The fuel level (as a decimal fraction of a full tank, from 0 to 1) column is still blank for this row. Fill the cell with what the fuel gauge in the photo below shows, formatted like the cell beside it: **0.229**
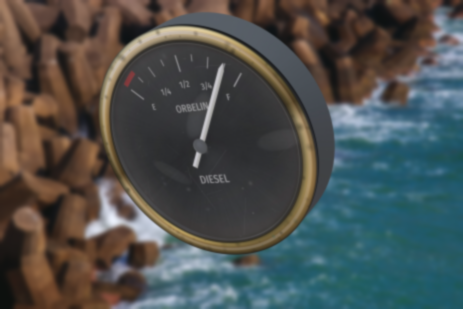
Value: **0.875**
